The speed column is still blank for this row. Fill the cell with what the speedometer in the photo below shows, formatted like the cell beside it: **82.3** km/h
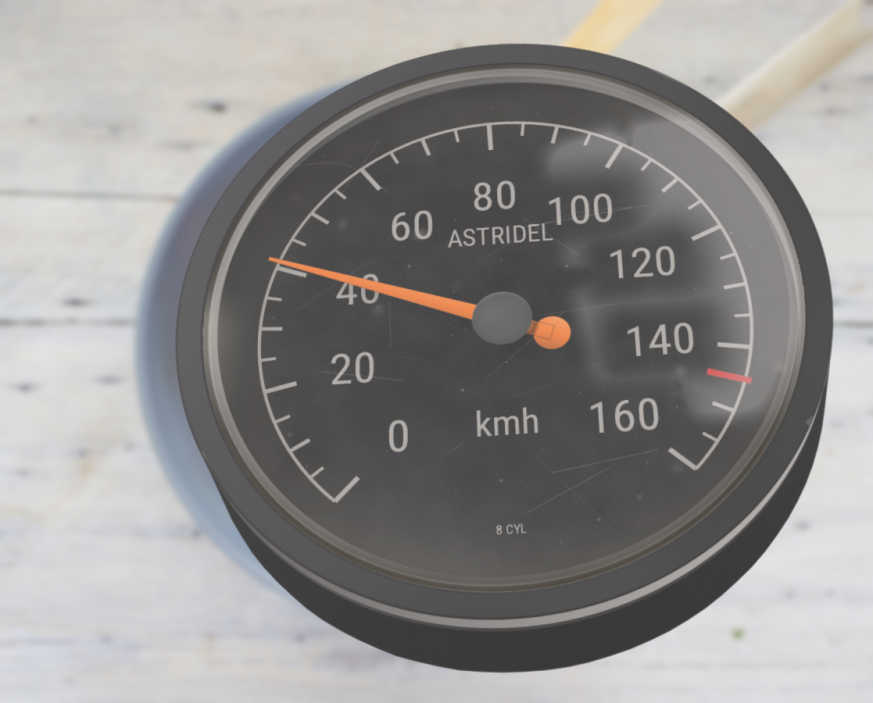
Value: **40** km/h
